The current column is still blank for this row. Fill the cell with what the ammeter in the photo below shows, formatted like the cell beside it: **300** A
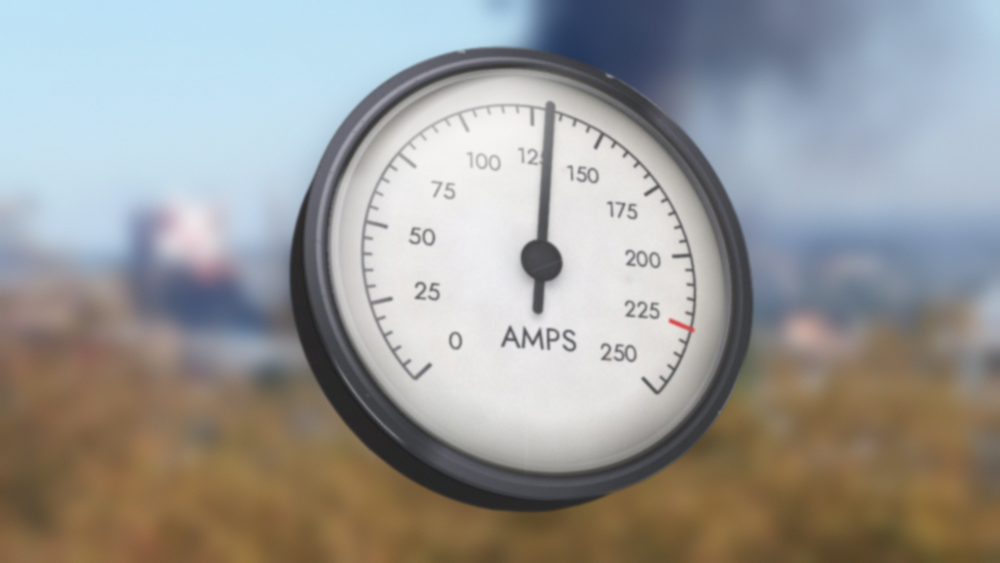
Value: **130** A
